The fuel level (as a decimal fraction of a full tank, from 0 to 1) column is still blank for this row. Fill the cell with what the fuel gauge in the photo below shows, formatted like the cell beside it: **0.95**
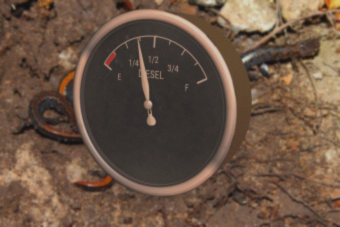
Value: **0.375**
